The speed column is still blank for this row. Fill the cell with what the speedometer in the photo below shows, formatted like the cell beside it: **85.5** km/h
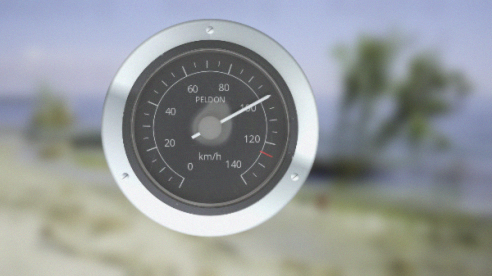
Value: **100** km/h
